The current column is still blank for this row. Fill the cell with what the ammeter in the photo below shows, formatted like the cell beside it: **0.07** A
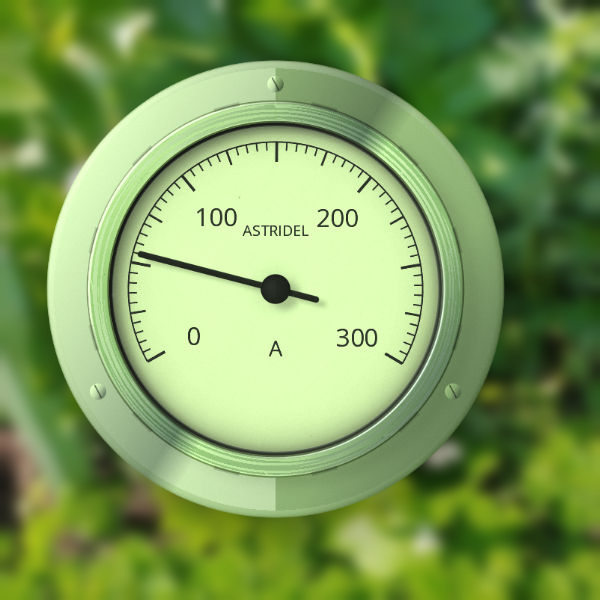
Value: **55** A
